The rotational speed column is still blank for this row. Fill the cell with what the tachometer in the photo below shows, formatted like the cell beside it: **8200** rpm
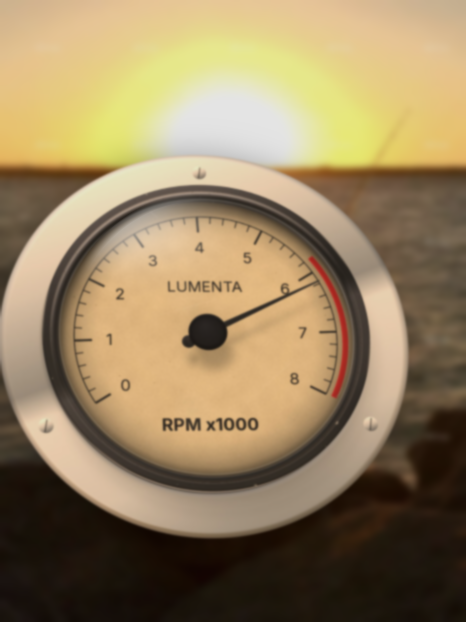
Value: **6200** rpm
